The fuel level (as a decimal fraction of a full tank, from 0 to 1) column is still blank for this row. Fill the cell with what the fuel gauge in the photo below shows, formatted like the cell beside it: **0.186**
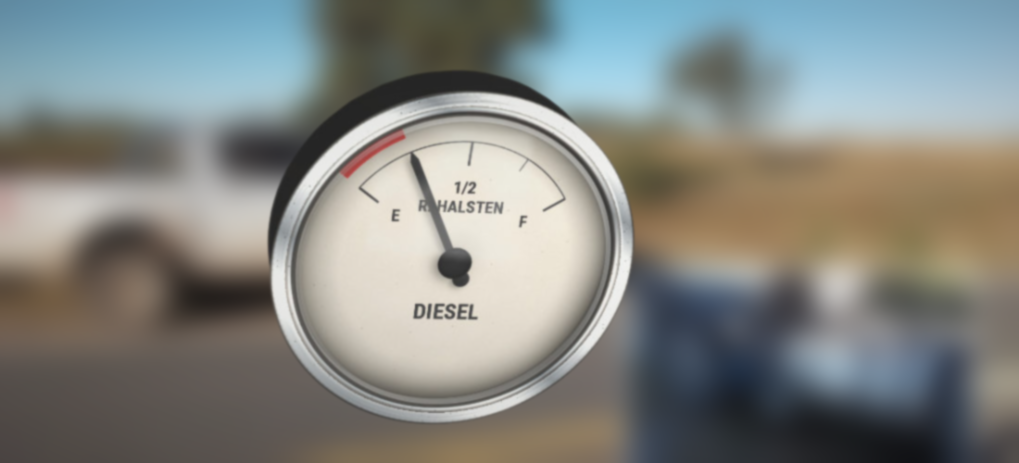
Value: **0.25**
